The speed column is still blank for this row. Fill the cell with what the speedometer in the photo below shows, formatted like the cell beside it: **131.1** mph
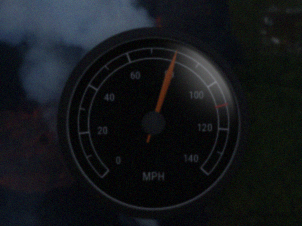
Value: **80** mph
